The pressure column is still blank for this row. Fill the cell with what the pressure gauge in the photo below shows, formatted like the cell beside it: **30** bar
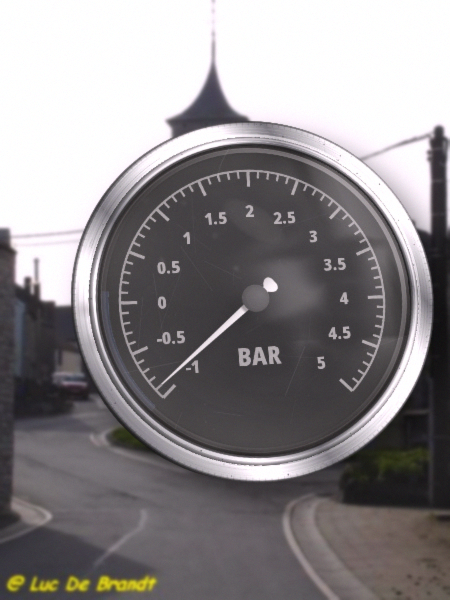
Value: **-0.9** bar
